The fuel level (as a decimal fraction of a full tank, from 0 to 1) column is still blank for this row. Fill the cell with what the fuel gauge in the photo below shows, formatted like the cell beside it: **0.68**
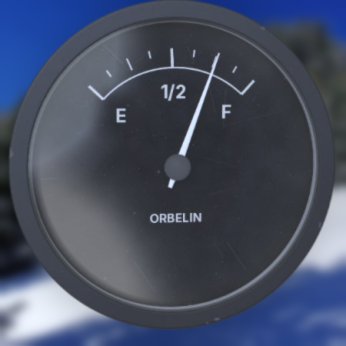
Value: **0.75**
